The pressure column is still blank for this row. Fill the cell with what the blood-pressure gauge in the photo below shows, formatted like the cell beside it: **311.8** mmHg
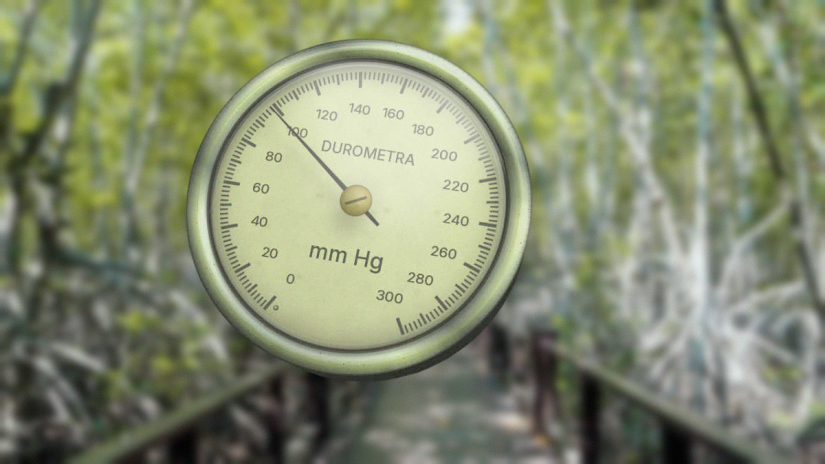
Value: **98** mmHg
